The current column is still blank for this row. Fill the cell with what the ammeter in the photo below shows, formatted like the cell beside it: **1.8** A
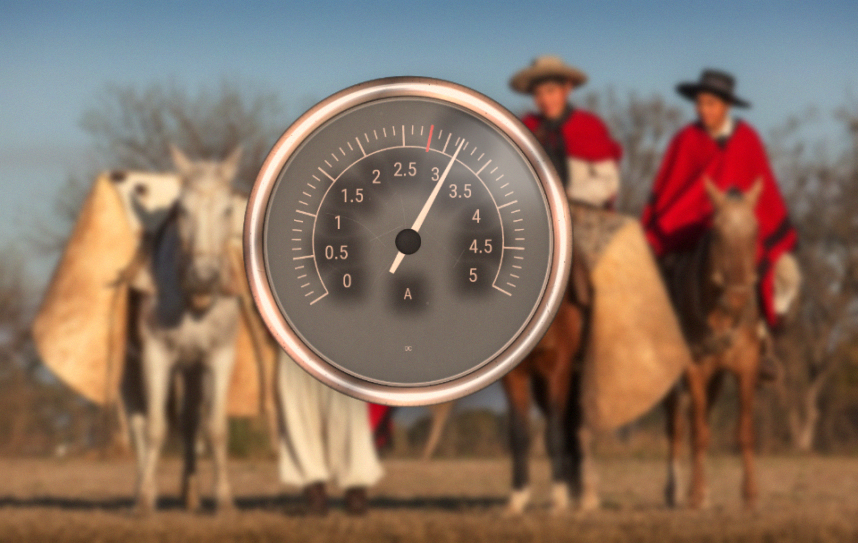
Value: **3.15** A
